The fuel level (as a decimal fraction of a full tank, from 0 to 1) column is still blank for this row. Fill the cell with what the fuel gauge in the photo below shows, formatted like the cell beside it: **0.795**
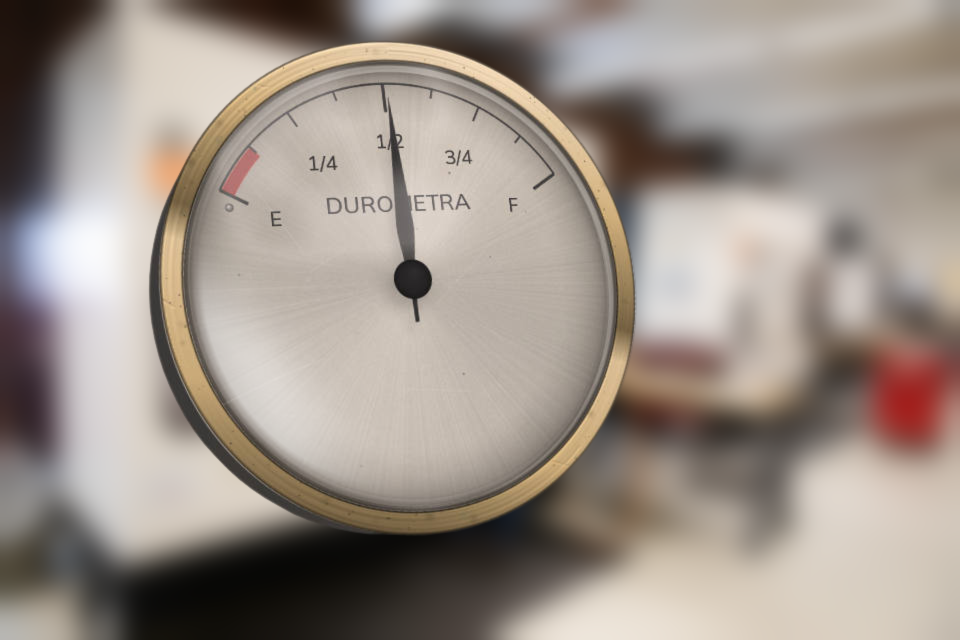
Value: **0.5**
